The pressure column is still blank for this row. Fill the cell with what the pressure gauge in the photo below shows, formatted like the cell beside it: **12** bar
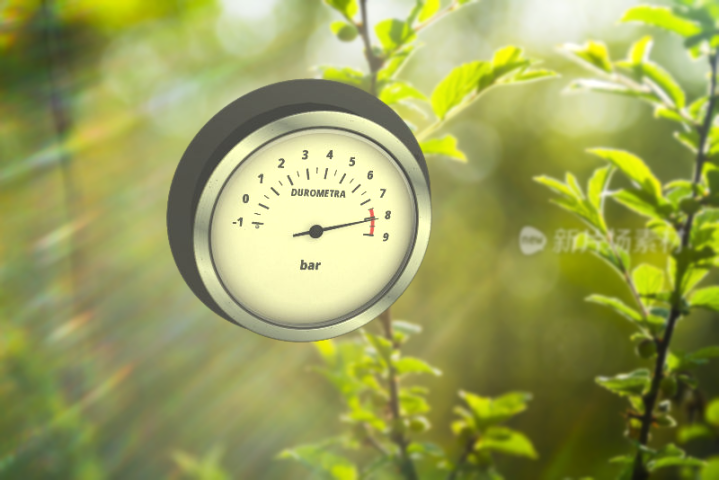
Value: **8** bar
